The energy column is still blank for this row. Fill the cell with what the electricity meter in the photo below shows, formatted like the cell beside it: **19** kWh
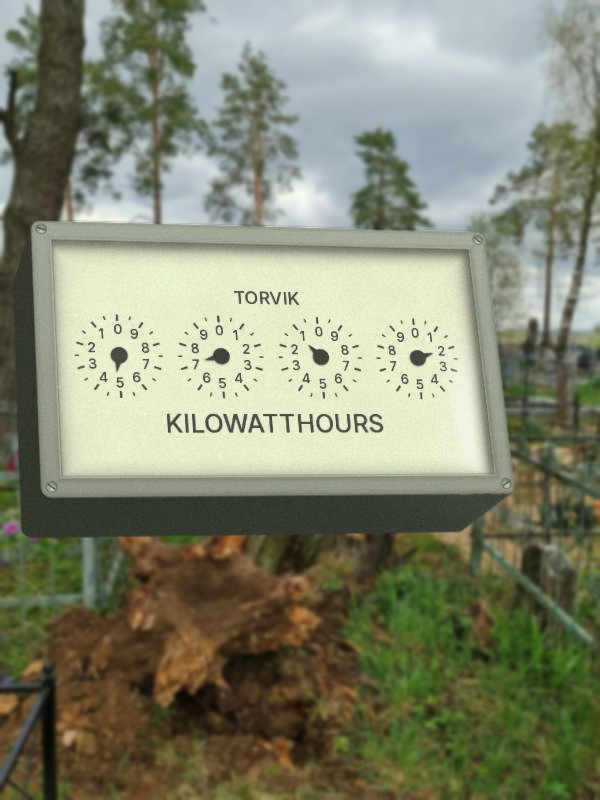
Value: **4712** kWh
